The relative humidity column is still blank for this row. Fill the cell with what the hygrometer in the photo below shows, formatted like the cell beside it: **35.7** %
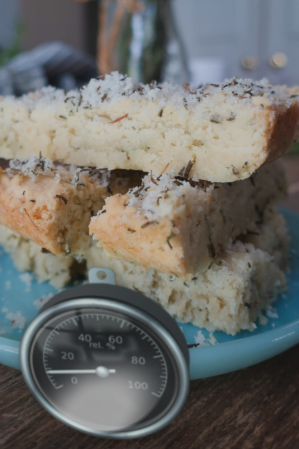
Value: **10** %
